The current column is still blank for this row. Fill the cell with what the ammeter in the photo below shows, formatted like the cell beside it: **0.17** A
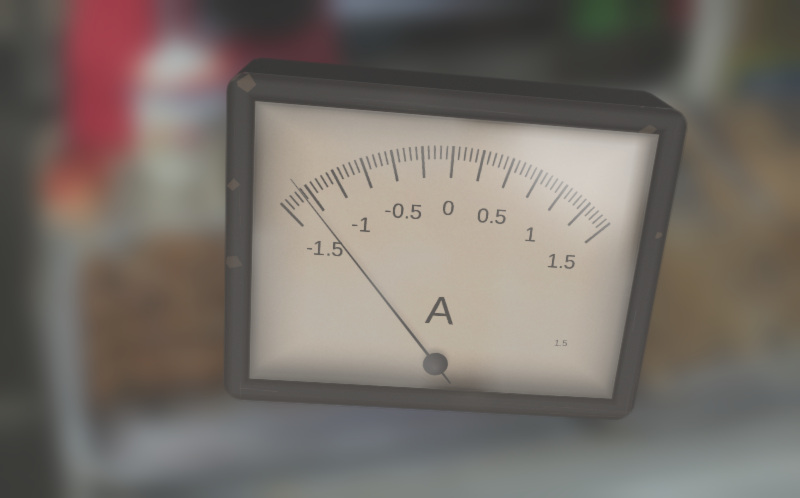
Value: **-1.3** A
